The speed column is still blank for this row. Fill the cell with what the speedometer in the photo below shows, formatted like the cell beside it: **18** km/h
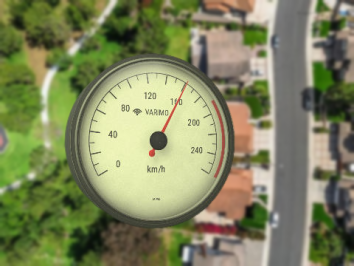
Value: **160** km/h
